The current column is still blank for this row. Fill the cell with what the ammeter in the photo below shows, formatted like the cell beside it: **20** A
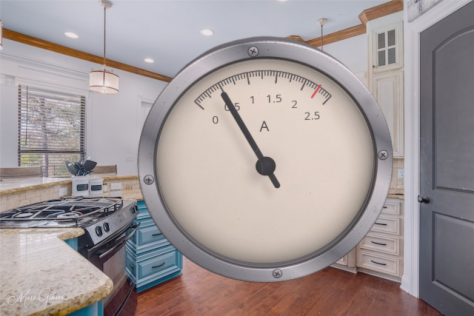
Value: **0.5** A
